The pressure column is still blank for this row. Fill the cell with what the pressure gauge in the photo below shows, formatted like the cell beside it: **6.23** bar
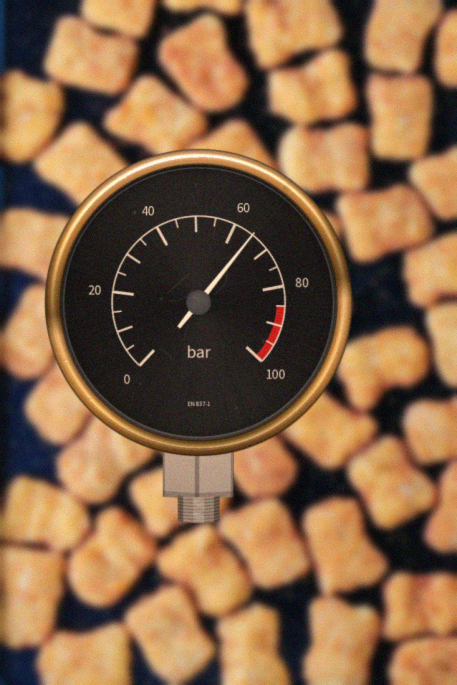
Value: **65** bar
